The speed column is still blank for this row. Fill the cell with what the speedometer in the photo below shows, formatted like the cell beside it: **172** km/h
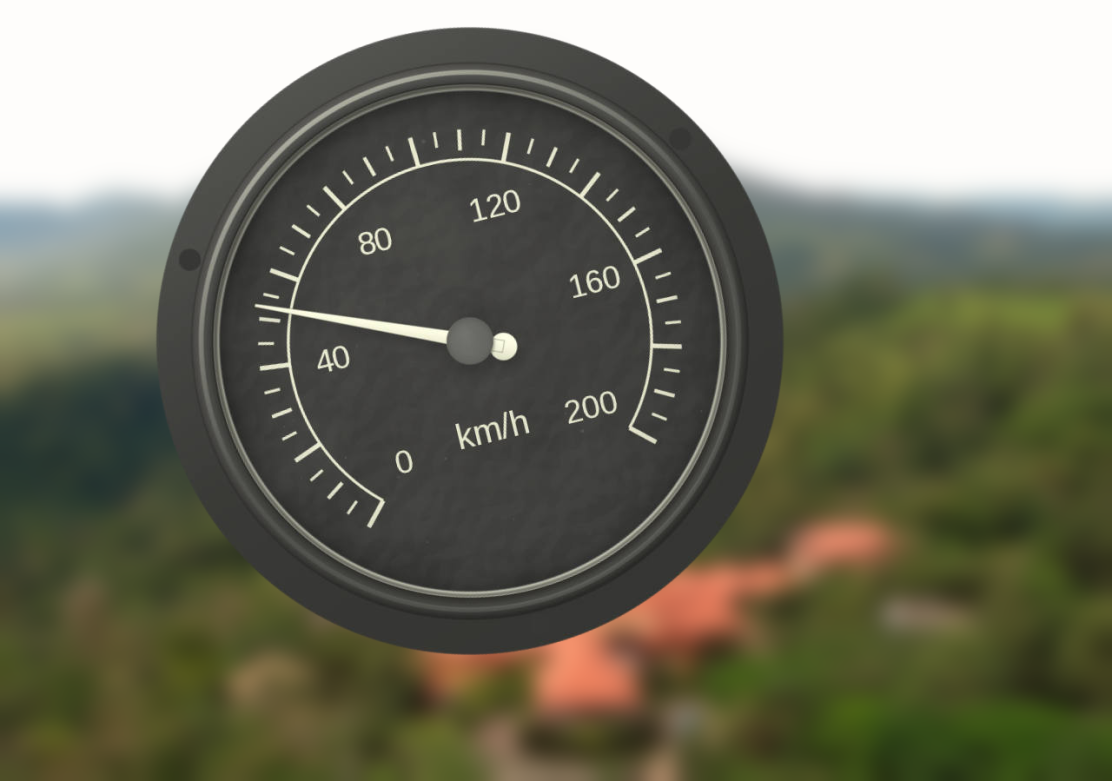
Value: **52.5** km/h
